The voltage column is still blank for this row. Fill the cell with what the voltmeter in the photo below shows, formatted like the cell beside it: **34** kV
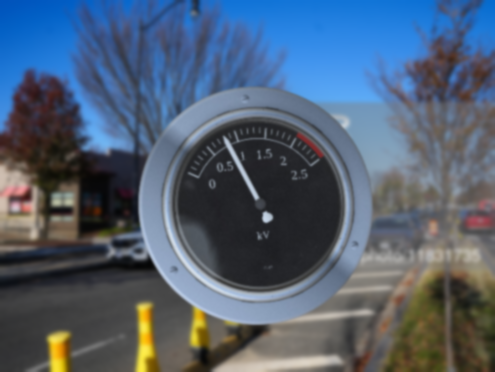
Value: **0.8** kV
